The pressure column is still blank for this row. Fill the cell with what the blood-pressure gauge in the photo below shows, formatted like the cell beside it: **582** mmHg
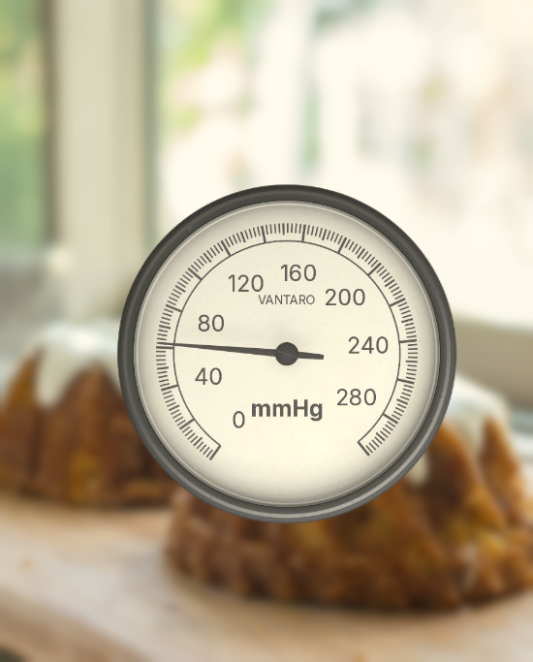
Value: **62** mmHg
